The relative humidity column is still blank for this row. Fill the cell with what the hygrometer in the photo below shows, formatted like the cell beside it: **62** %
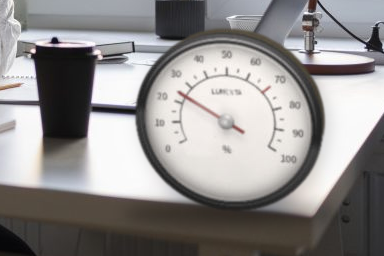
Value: **25** %
